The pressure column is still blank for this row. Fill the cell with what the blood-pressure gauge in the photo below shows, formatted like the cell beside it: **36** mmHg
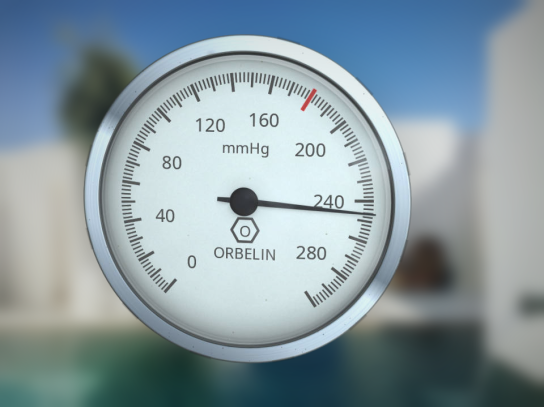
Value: **246** mmHg
